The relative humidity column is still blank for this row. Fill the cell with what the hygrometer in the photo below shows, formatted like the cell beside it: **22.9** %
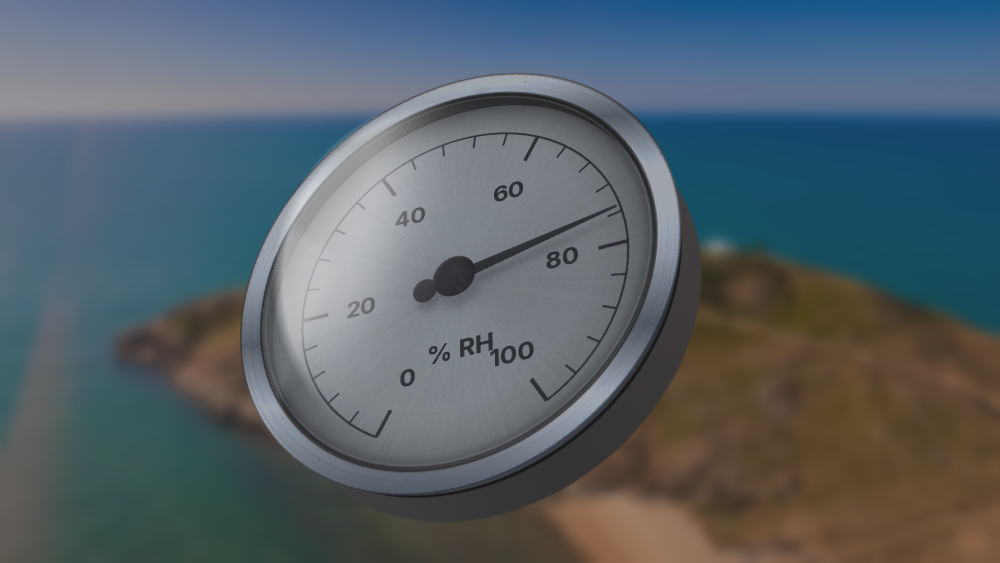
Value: **76** %
